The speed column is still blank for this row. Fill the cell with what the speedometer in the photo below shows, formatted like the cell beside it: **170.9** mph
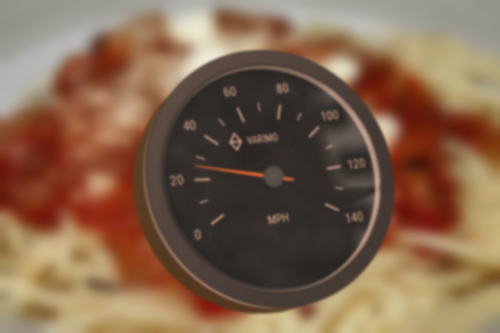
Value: **25** mph
